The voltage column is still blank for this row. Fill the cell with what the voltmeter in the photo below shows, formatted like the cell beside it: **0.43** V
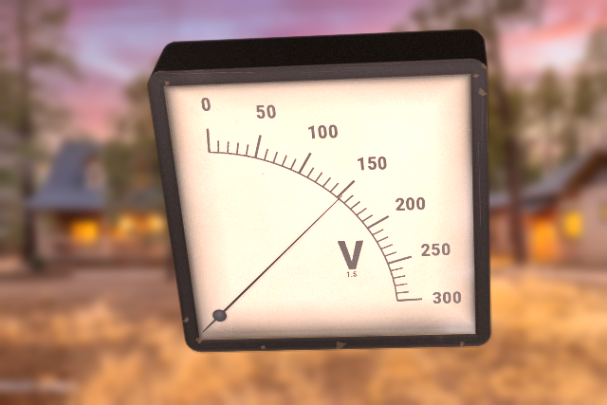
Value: **150** V
